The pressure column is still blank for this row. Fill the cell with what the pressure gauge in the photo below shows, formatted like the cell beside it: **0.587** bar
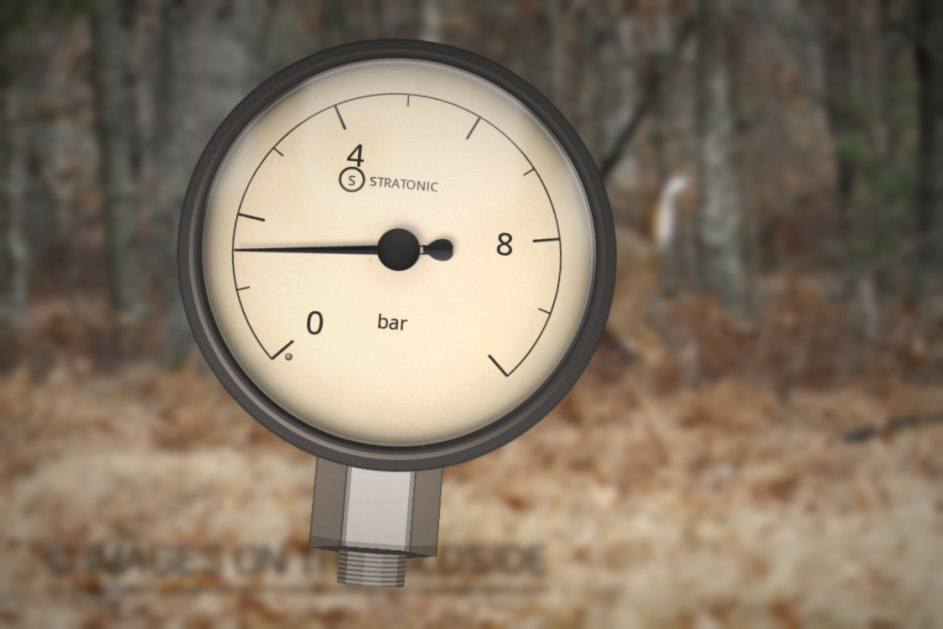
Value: **1.5** bar
